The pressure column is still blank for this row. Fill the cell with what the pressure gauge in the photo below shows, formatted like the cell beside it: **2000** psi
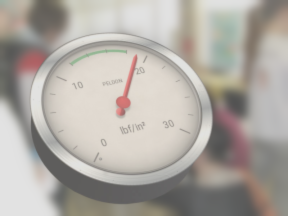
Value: **19** psi
